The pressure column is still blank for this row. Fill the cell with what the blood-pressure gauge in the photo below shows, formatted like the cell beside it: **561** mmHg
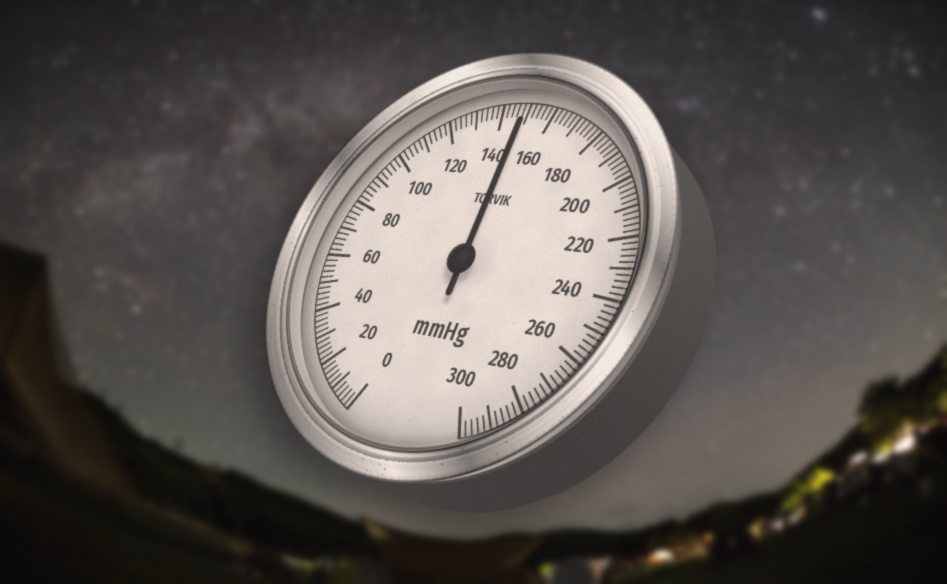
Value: **150** mmHg
